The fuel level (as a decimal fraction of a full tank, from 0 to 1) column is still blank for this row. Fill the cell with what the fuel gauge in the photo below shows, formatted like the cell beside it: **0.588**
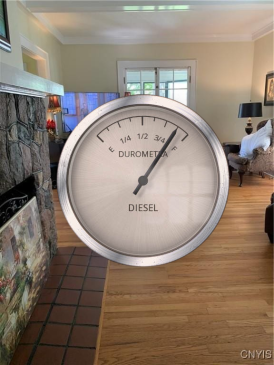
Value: **0.875**
